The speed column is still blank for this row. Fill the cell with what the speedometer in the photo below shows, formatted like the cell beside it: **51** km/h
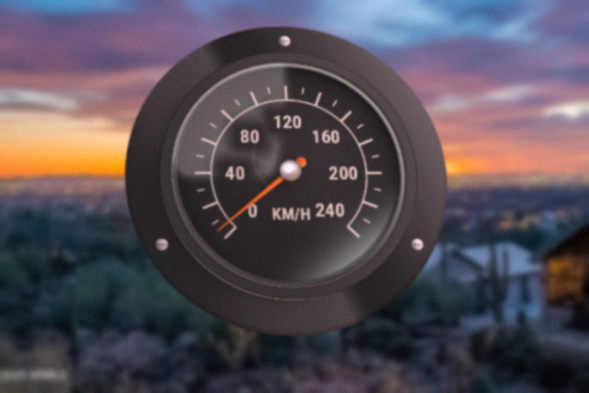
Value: **5** km/h
